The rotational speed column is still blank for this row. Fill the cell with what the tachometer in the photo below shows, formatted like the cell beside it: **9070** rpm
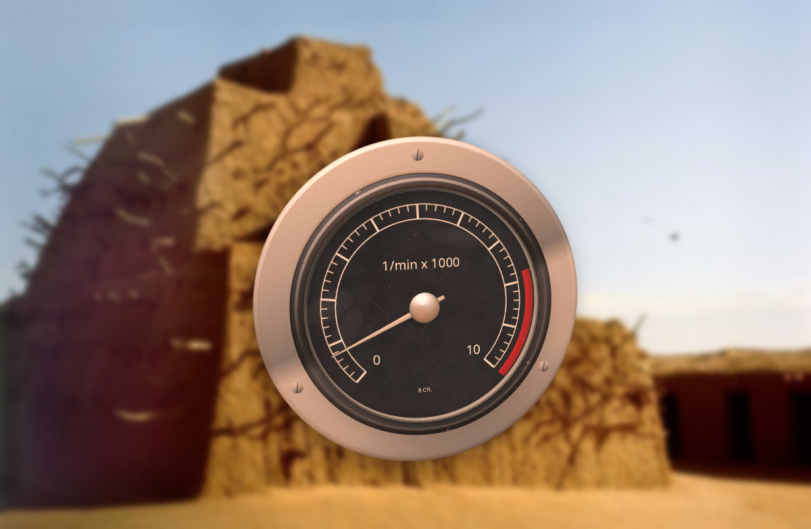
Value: **800** rpm
